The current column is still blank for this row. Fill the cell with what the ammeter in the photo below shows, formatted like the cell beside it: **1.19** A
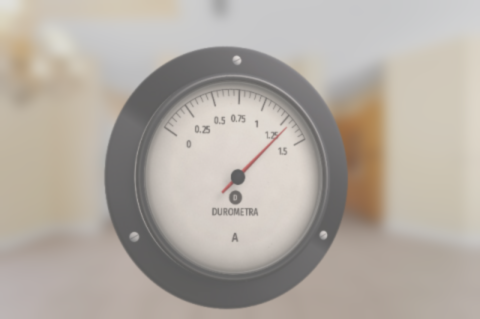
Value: **1.3** A
